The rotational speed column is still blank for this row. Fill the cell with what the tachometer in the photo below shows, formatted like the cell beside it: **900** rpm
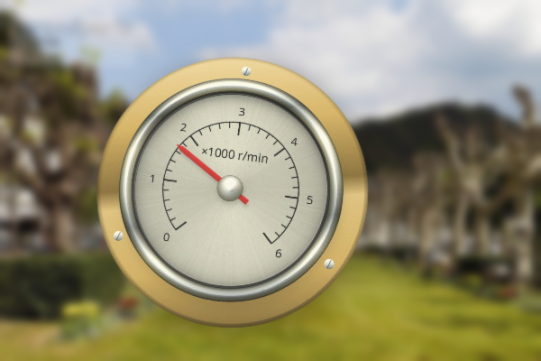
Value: **1700** rpm
